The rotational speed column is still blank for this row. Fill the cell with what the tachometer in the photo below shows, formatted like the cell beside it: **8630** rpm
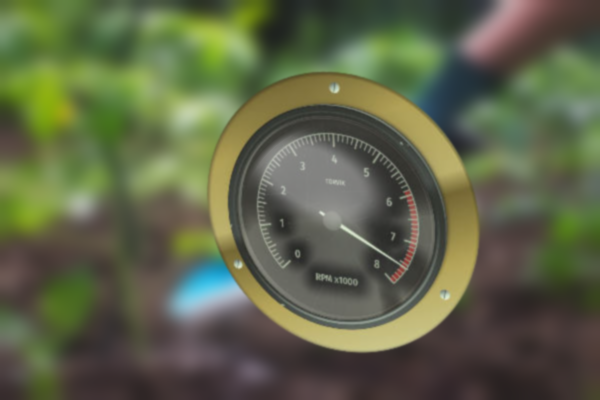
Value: **7500** rpm
